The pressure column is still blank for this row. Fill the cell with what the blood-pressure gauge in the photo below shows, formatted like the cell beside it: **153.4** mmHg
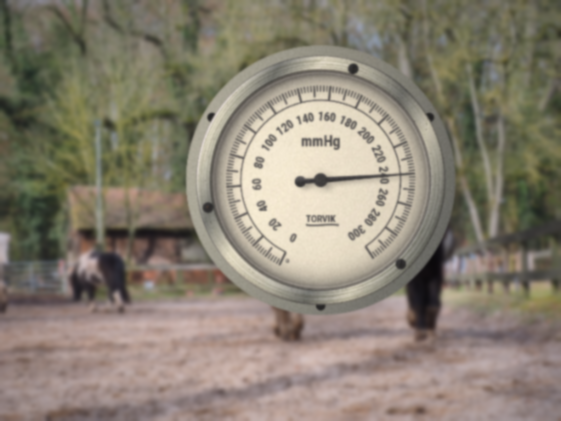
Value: **240** mmHg
